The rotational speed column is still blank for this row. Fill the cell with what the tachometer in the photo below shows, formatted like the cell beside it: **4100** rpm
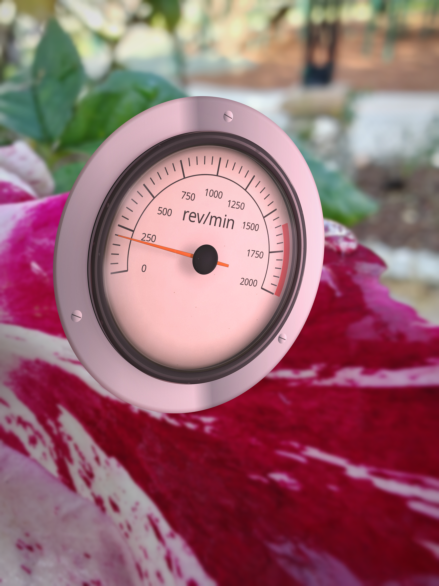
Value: **200** rpm
